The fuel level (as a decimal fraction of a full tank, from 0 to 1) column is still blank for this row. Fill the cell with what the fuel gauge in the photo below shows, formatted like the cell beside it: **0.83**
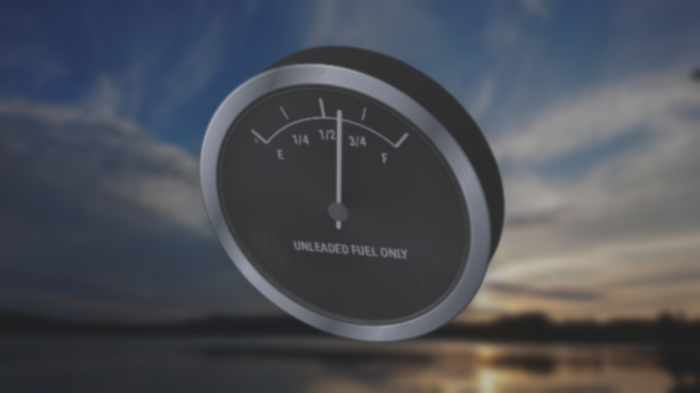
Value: **0.625**
